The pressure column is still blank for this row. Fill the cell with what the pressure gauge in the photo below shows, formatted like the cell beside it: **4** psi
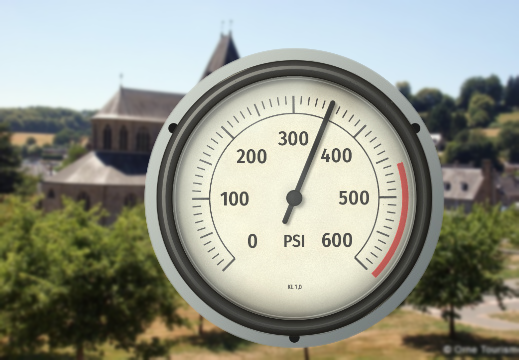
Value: **350** psi
